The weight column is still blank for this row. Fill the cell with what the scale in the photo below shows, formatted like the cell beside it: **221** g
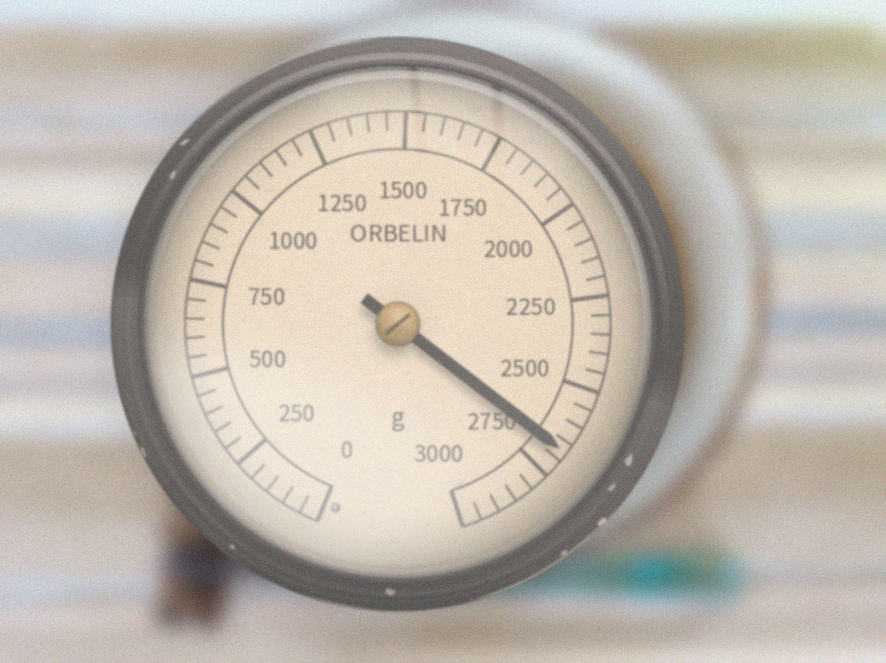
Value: **2675** g
